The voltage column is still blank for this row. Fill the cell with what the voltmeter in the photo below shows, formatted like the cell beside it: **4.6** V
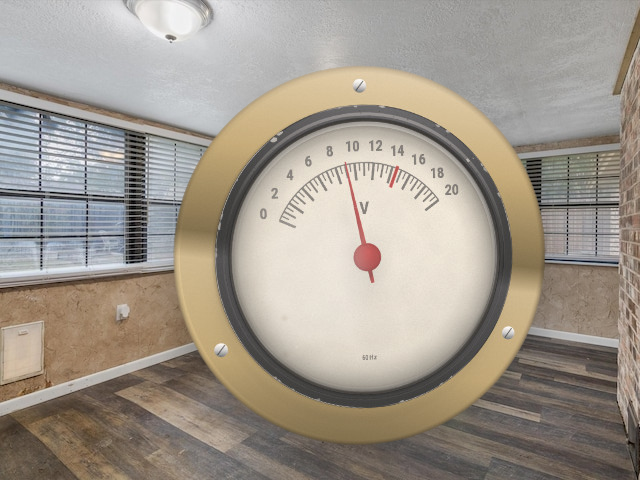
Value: **9** V
